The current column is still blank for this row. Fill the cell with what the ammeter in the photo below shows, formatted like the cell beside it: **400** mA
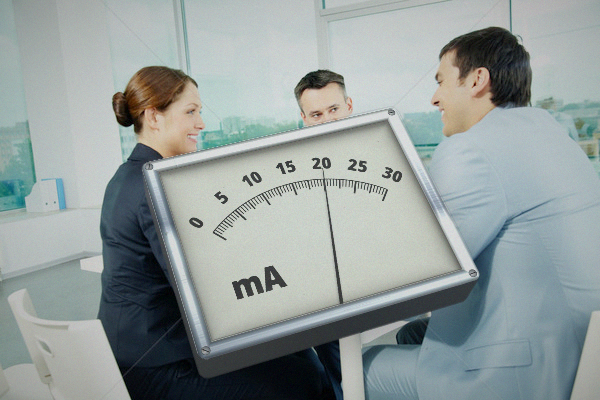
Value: **20** mA
